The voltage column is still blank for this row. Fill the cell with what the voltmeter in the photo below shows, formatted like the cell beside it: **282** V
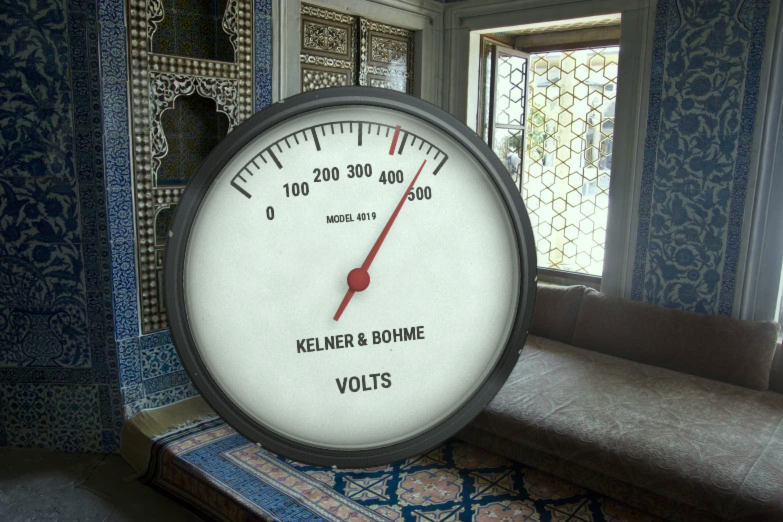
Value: **460** V
